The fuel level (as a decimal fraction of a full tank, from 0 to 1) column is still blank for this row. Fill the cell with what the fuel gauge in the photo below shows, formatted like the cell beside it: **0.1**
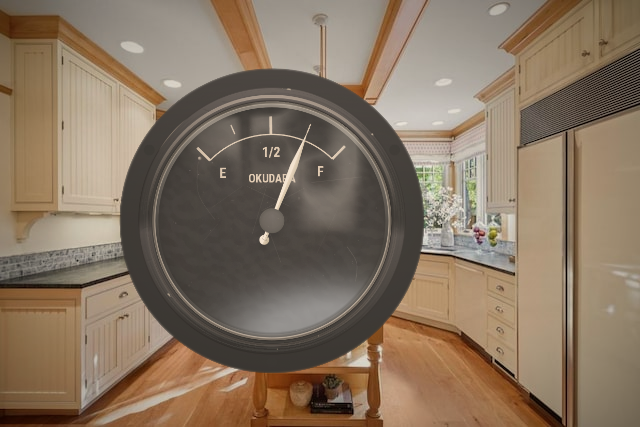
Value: **0.75**
